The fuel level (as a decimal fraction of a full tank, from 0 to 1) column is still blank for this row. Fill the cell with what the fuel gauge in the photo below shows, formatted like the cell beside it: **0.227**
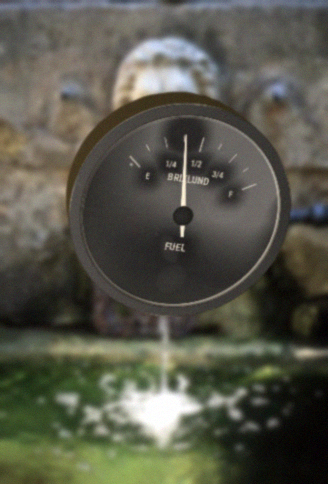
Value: **0.375**
